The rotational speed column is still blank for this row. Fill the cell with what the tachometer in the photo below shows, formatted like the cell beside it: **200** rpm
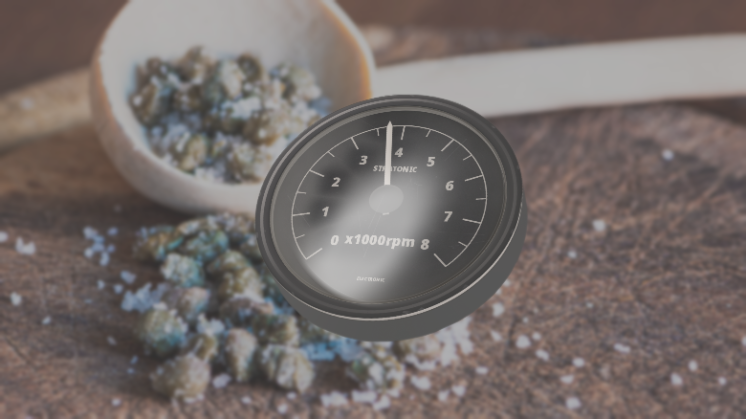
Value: **3750** rpm
